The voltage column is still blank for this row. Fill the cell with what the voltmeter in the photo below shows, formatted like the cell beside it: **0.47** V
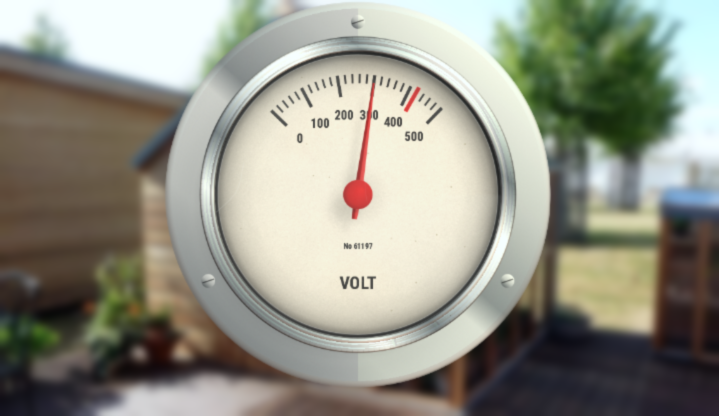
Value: **300** V
